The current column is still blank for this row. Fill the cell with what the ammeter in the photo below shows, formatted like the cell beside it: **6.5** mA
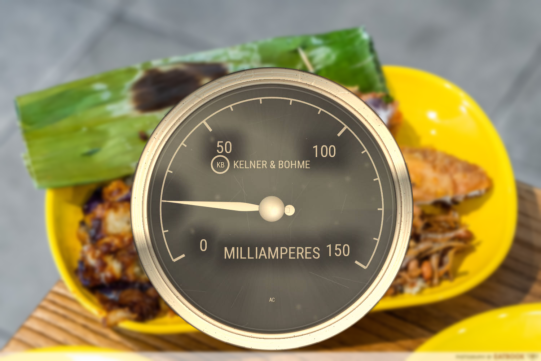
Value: **20** mA
